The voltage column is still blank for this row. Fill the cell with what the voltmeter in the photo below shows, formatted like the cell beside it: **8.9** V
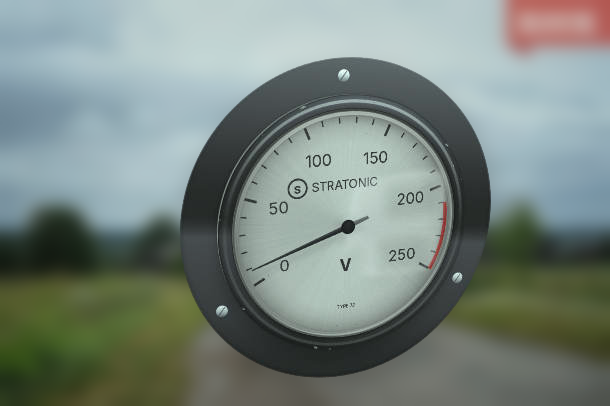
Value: **10** V
